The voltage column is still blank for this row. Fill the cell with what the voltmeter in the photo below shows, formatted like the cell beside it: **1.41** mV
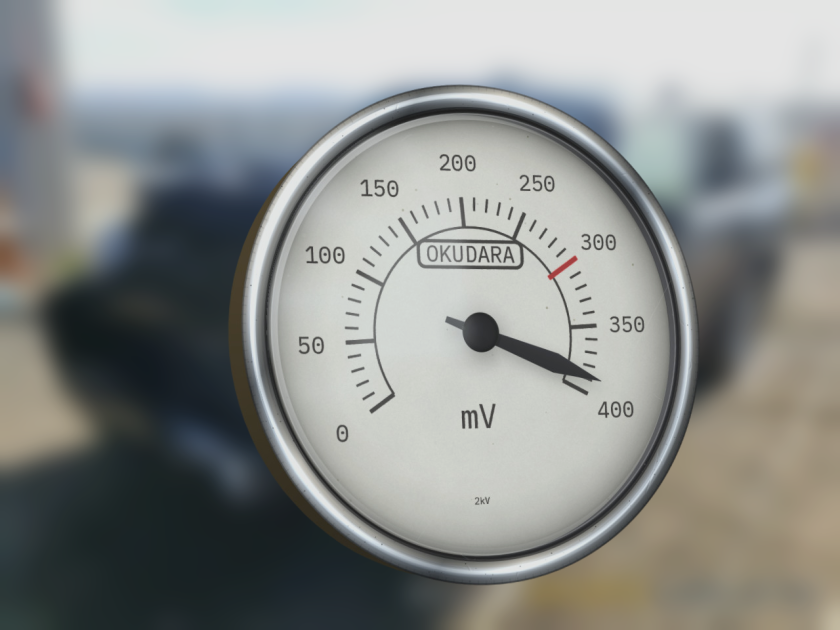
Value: **390** mV
